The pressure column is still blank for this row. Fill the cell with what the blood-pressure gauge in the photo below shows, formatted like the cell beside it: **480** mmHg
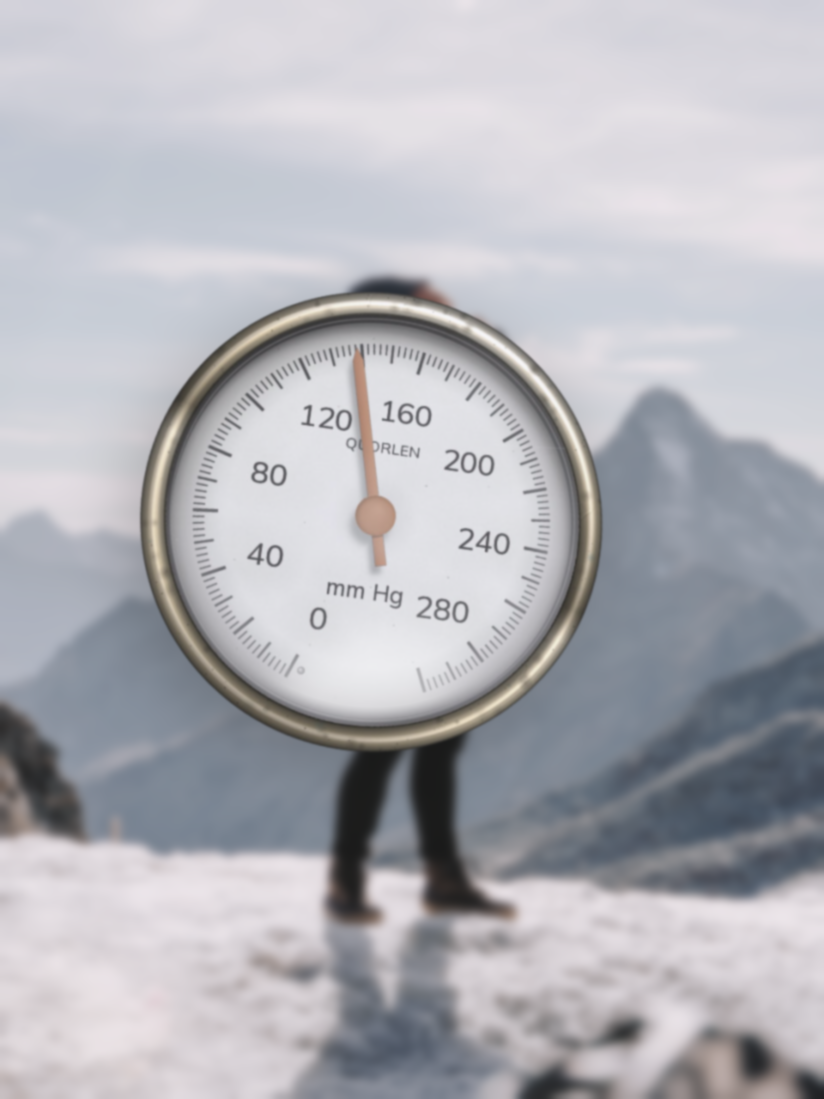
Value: **138** mmHg
